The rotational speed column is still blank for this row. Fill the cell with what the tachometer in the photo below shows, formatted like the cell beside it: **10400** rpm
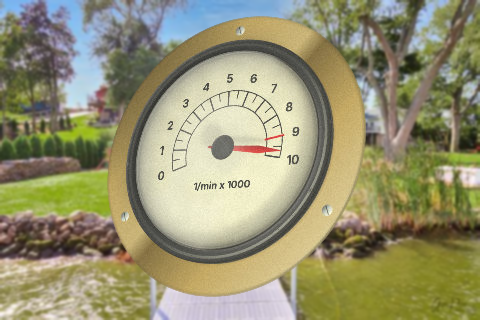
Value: **9750** rpm
